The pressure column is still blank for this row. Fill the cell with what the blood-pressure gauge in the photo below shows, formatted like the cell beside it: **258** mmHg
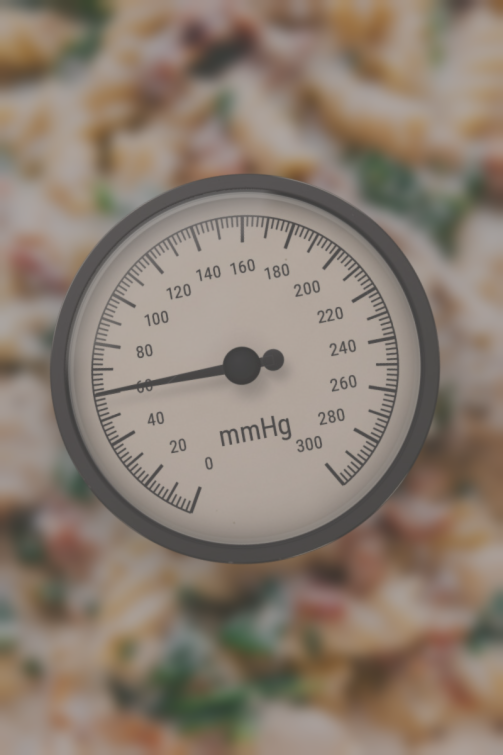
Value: **60** mmHg
